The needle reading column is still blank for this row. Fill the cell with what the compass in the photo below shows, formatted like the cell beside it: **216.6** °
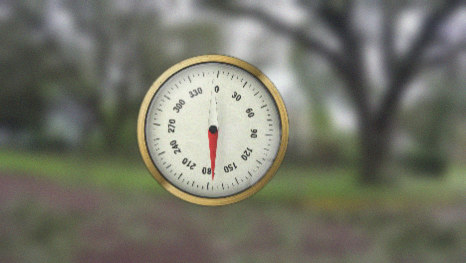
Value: **175** °
